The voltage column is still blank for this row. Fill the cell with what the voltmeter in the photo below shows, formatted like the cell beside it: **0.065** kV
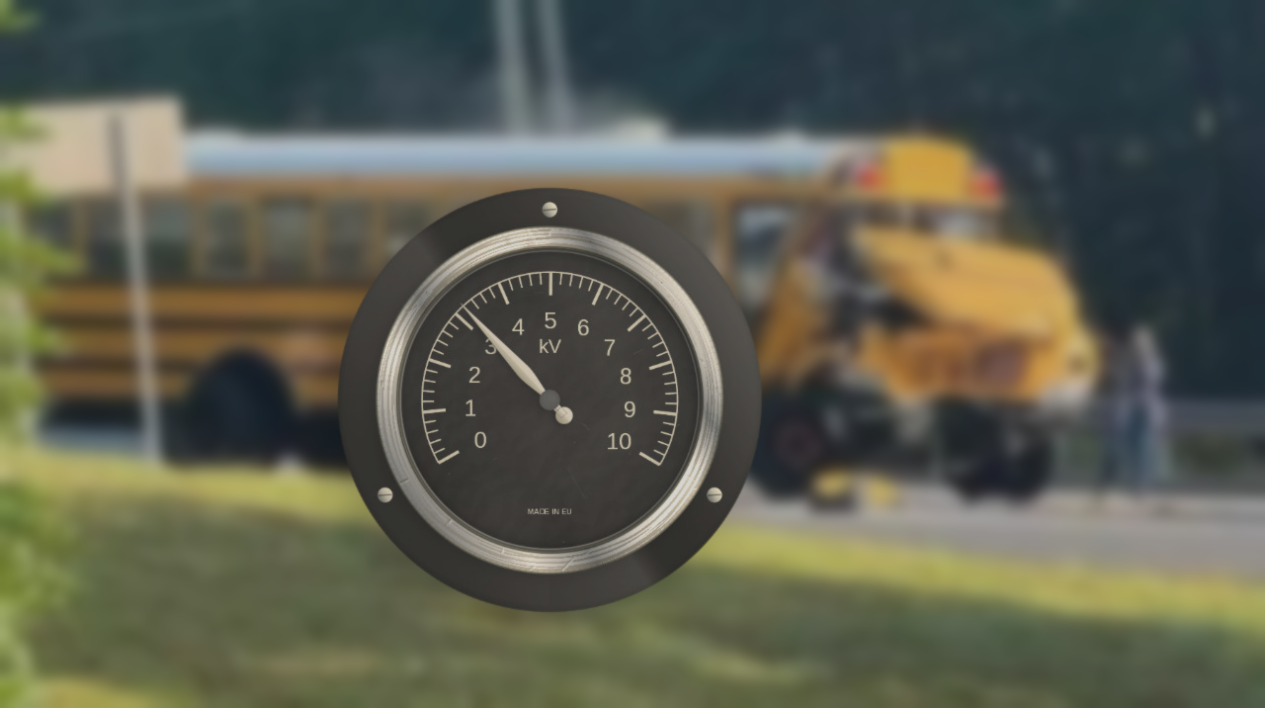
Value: **3.2** kV
